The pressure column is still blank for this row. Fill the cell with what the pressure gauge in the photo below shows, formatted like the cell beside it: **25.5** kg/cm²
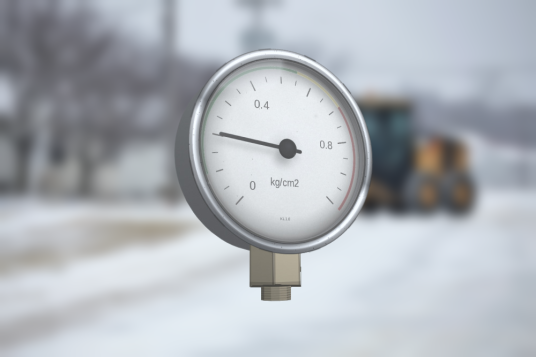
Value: **0.2** kg/cm²
